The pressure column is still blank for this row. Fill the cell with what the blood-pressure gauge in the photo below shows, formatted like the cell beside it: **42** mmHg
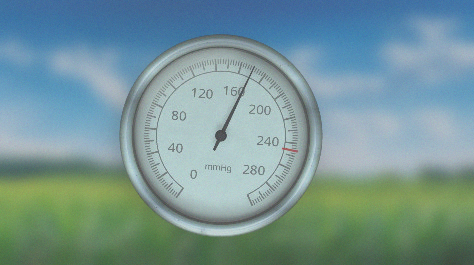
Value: **170** mmHg
